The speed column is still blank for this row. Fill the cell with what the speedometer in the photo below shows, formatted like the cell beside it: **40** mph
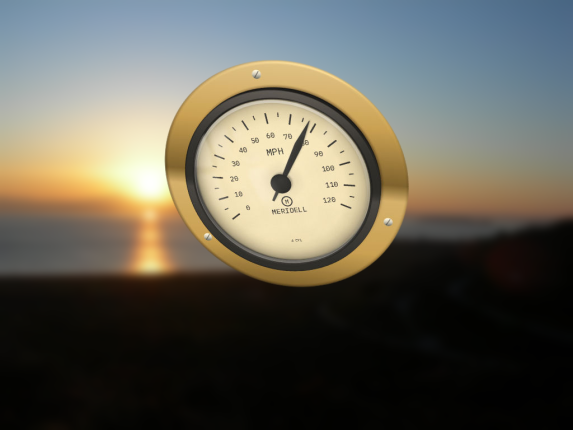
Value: **77.5** mph
